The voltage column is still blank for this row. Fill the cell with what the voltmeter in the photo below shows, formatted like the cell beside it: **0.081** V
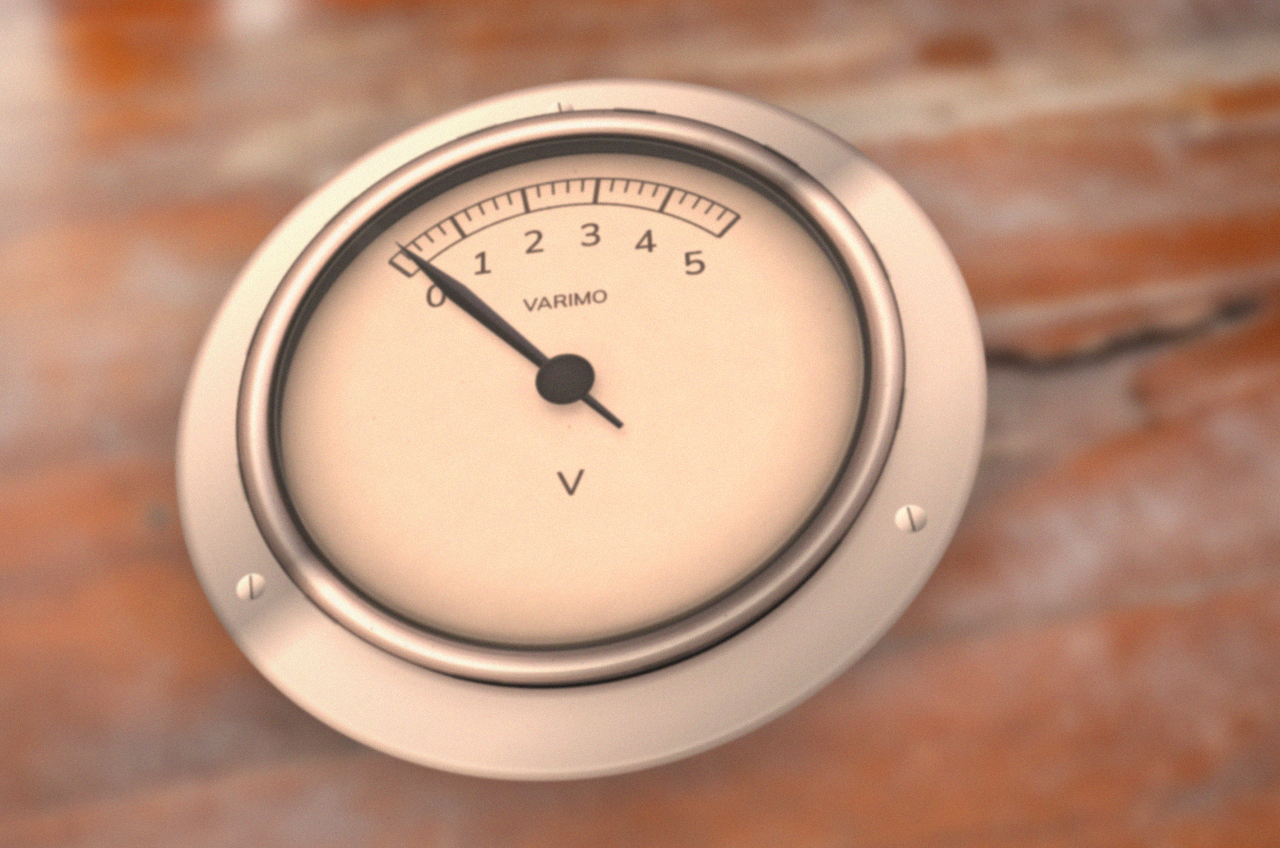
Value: **0.2** V
